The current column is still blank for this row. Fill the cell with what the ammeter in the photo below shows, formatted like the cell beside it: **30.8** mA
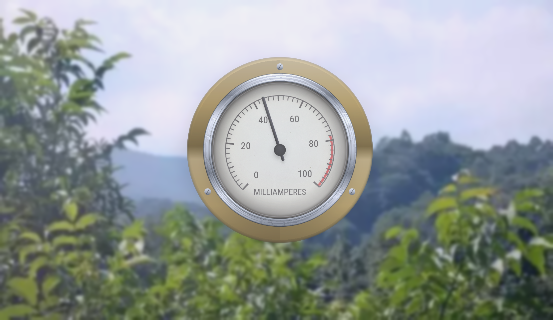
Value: **44** mA
